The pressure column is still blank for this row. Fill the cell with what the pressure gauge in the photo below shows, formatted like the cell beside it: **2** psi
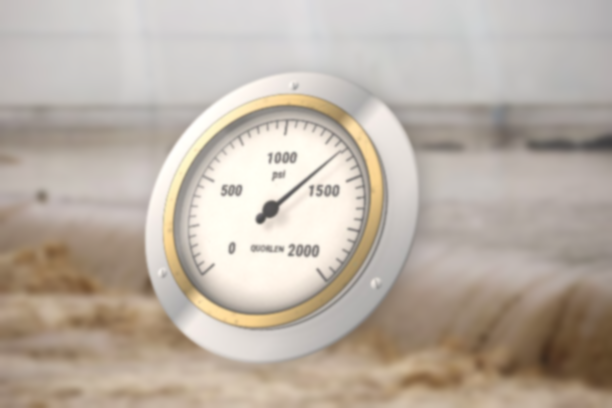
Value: **1350** psi
